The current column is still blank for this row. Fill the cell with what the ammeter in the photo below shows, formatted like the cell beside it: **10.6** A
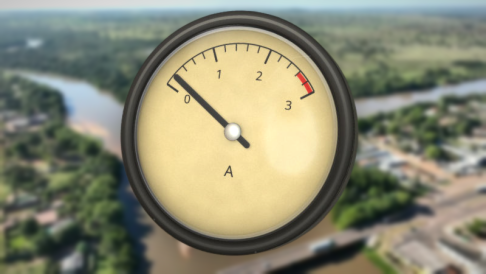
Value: **0.2** A
